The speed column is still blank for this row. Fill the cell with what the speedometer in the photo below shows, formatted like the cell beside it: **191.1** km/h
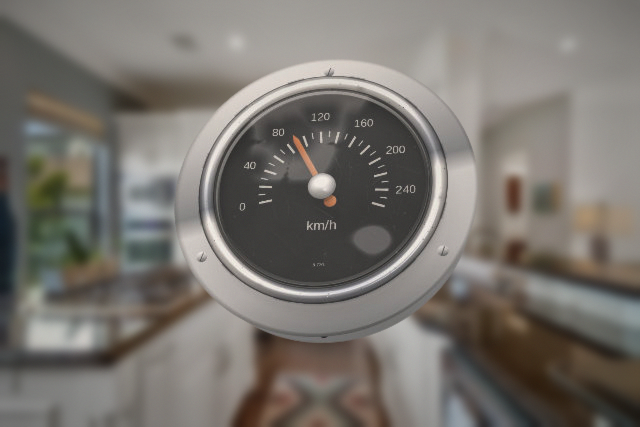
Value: **90** km/h
